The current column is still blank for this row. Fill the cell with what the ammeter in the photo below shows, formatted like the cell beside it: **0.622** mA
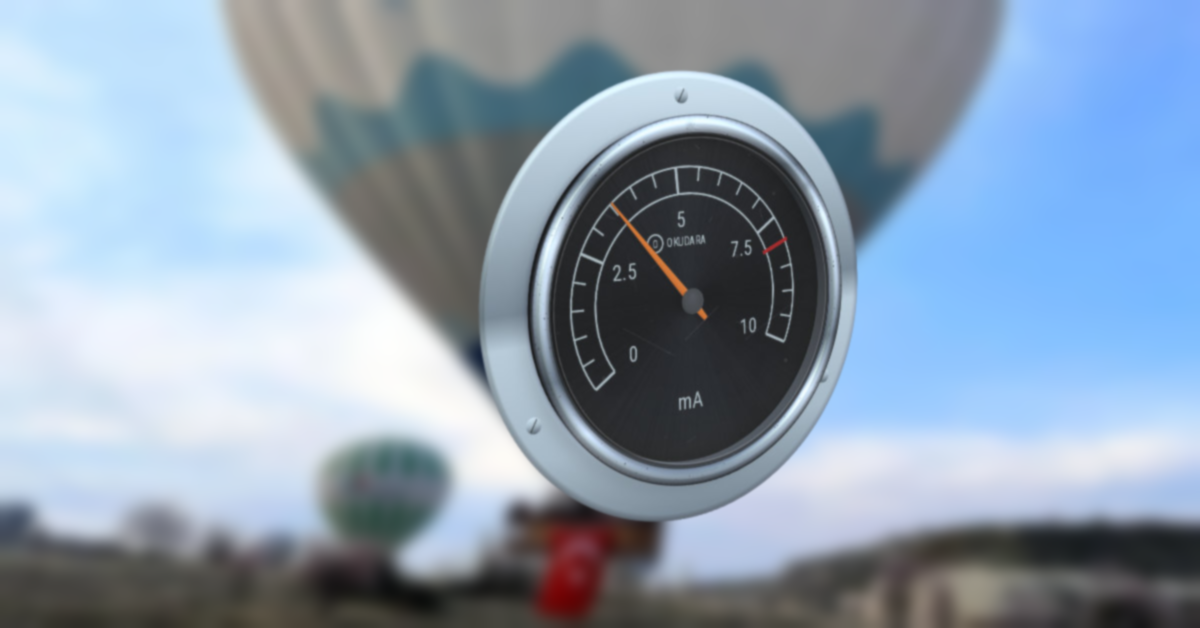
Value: **3.5** mA
